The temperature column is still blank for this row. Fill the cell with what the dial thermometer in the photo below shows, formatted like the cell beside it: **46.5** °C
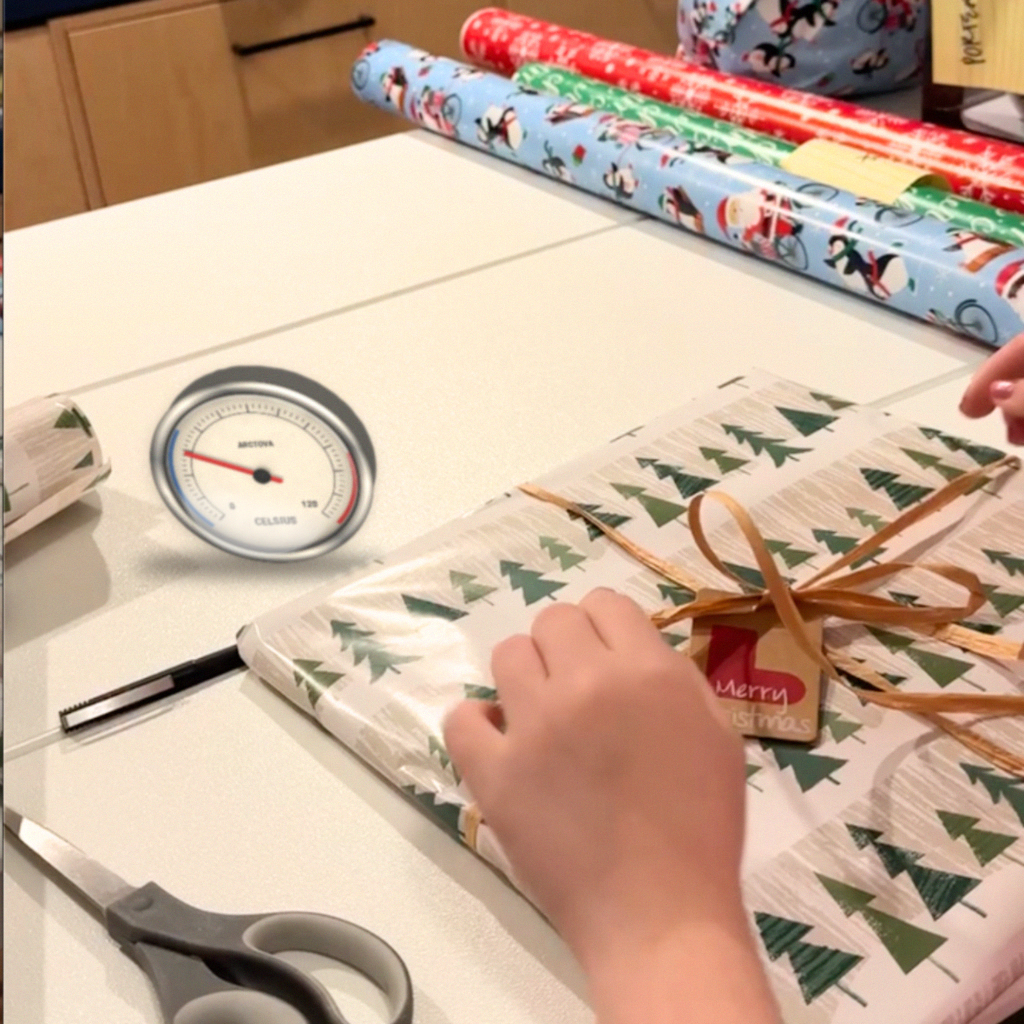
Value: **30** °C
